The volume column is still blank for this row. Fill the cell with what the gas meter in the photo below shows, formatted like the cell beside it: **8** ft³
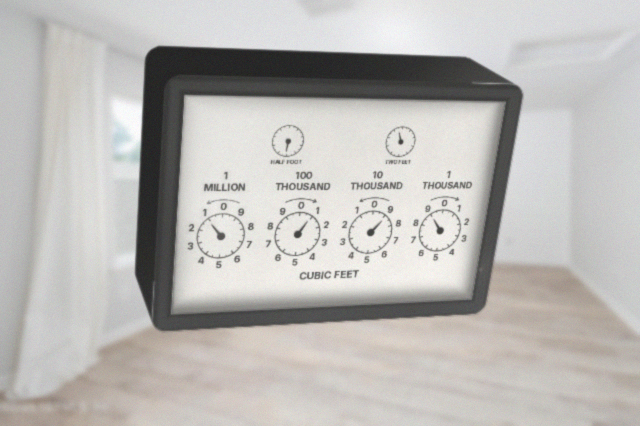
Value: **108900** ft³
